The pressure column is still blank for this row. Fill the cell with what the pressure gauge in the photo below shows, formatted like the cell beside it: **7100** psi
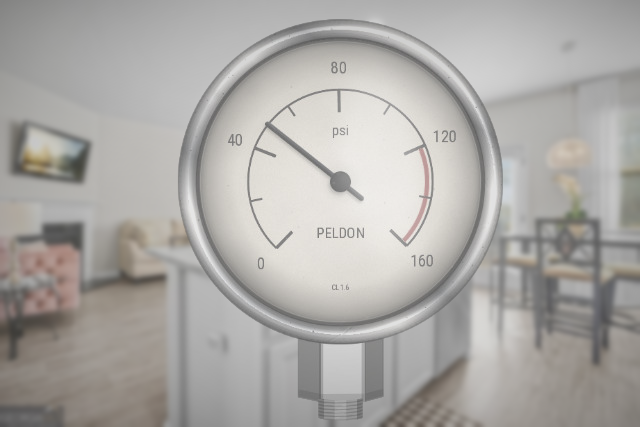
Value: **50** psi
